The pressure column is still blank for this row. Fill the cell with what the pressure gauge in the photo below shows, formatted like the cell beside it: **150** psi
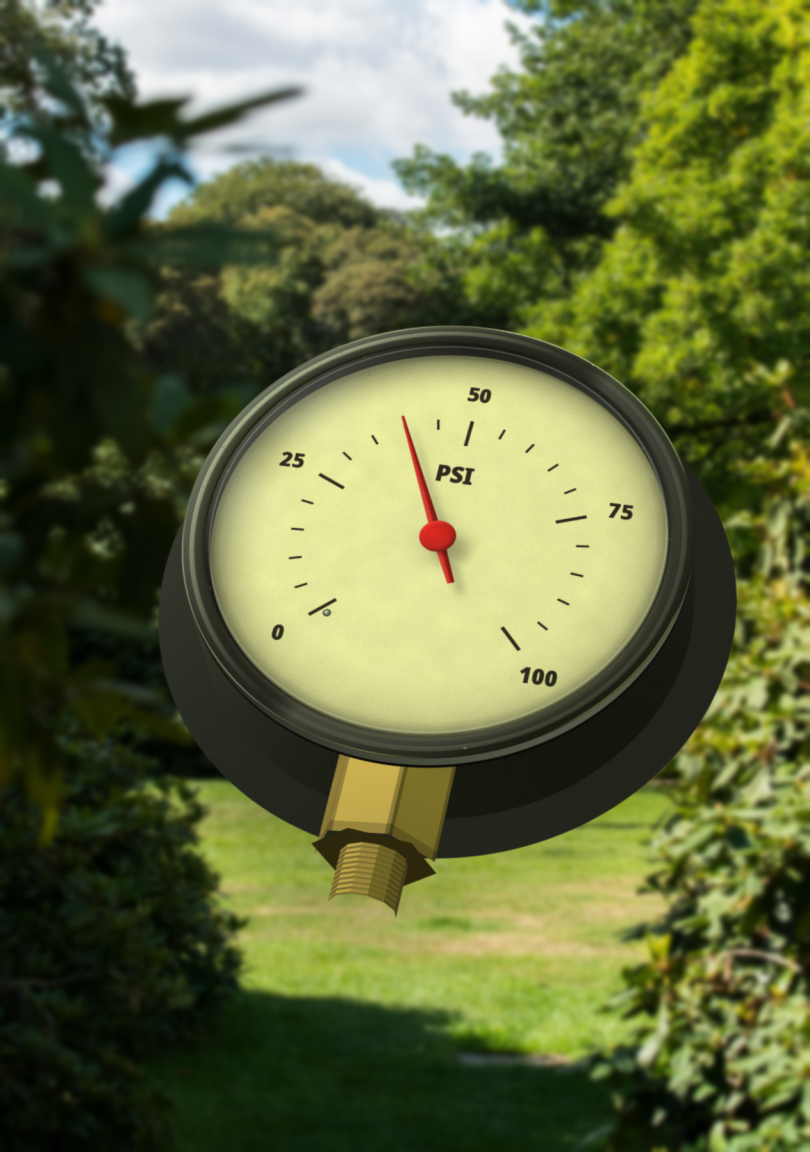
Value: **40** psi
